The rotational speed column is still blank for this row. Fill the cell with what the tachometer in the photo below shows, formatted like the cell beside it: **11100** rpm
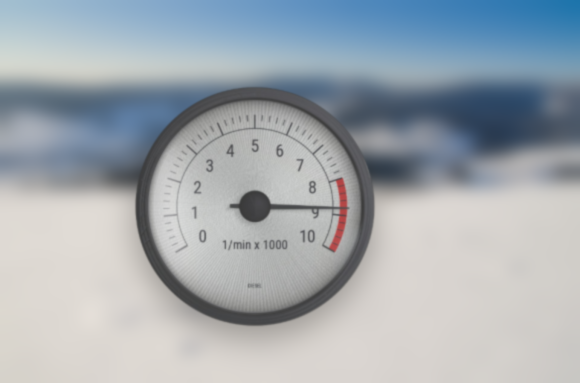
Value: **8800** rpm
